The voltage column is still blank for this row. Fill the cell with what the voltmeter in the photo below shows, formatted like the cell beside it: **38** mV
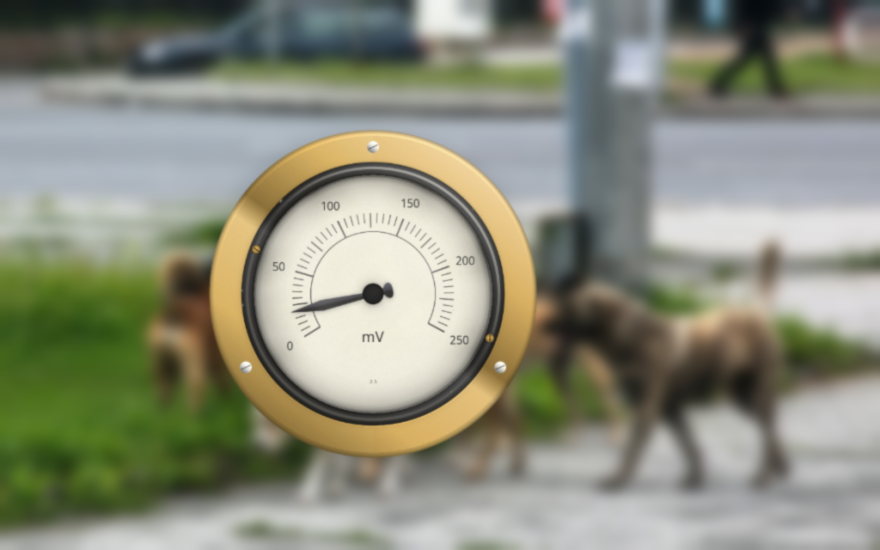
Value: **20** mV
